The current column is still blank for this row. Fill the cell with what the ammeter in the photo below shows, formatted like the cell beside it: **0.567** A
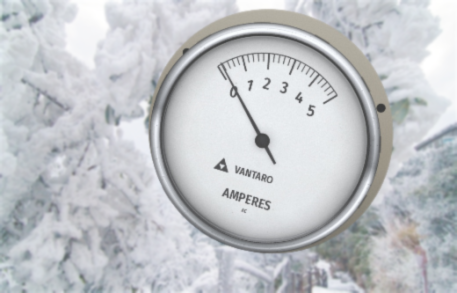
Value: **0.2** A
